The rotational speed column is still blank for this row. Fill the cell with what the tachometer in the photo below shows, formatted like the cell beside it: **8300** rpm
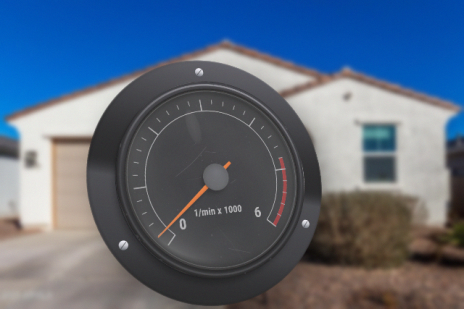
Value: **200** rpm
